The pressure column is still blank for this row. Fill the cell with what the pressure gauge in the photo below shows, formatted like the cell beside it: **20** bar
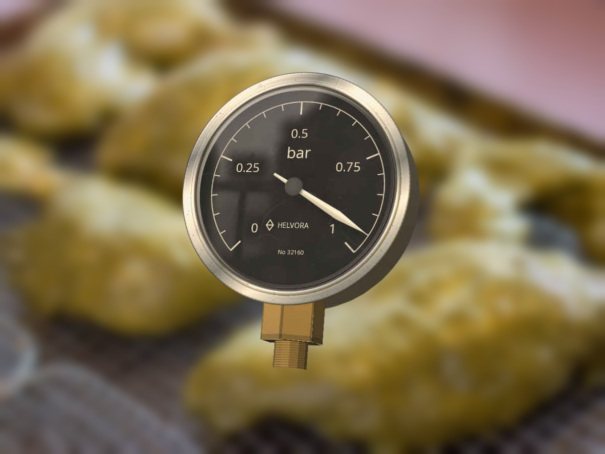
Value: **0.95** bar
